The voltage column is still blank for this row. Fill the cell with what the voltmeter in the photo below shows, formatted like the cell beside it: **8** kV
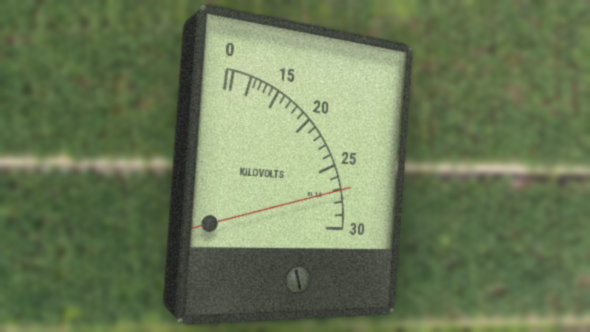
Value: **27** kV
